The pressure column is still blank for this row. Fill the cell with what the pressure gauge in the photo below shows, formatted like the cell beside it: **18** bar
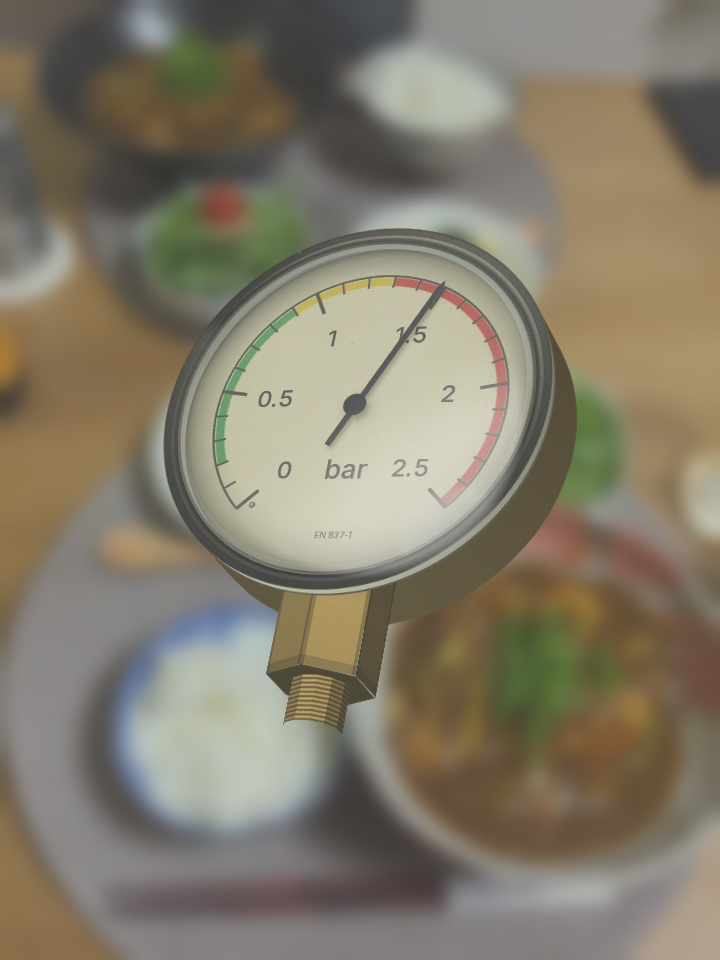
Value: **1.5** bar
